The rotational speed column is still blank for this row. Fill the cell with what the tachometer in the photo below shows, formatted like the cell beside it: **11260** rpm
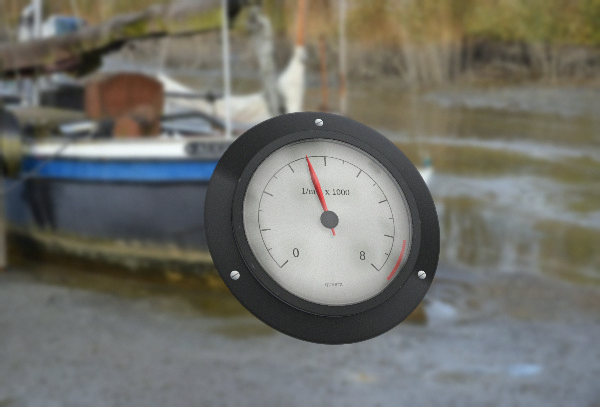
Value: **3500** rpm
